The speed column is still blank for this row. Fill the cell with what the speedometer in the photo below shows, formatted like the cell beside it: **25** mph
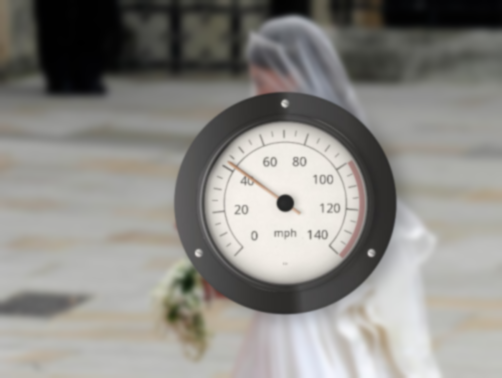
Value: **42.5** mph
